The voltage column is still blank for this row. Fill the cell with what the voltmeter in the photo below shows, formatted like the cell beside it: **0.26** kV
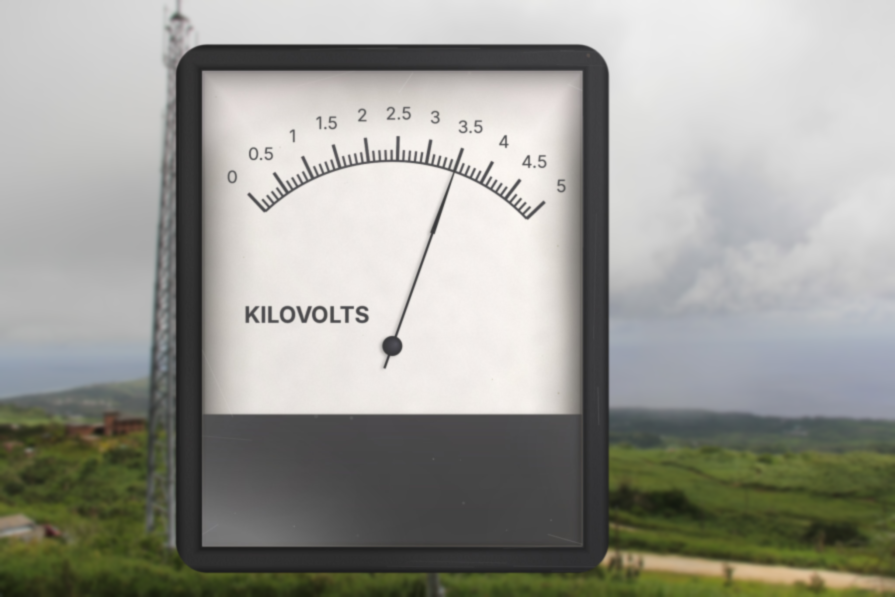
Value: **3.5** kV
